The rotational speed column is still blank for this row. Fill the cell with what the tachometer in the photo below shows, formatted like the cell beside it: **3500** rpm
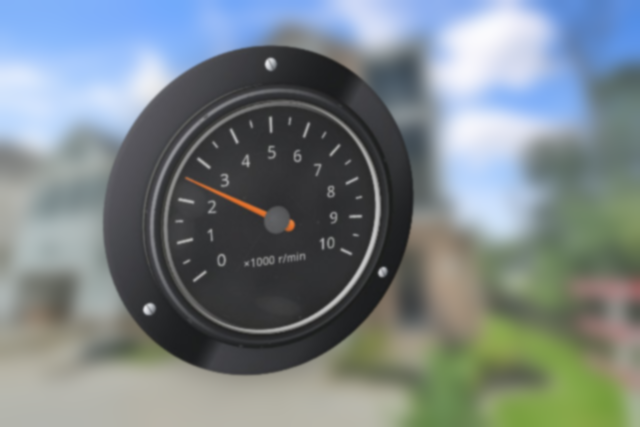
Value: **2500** rpm
